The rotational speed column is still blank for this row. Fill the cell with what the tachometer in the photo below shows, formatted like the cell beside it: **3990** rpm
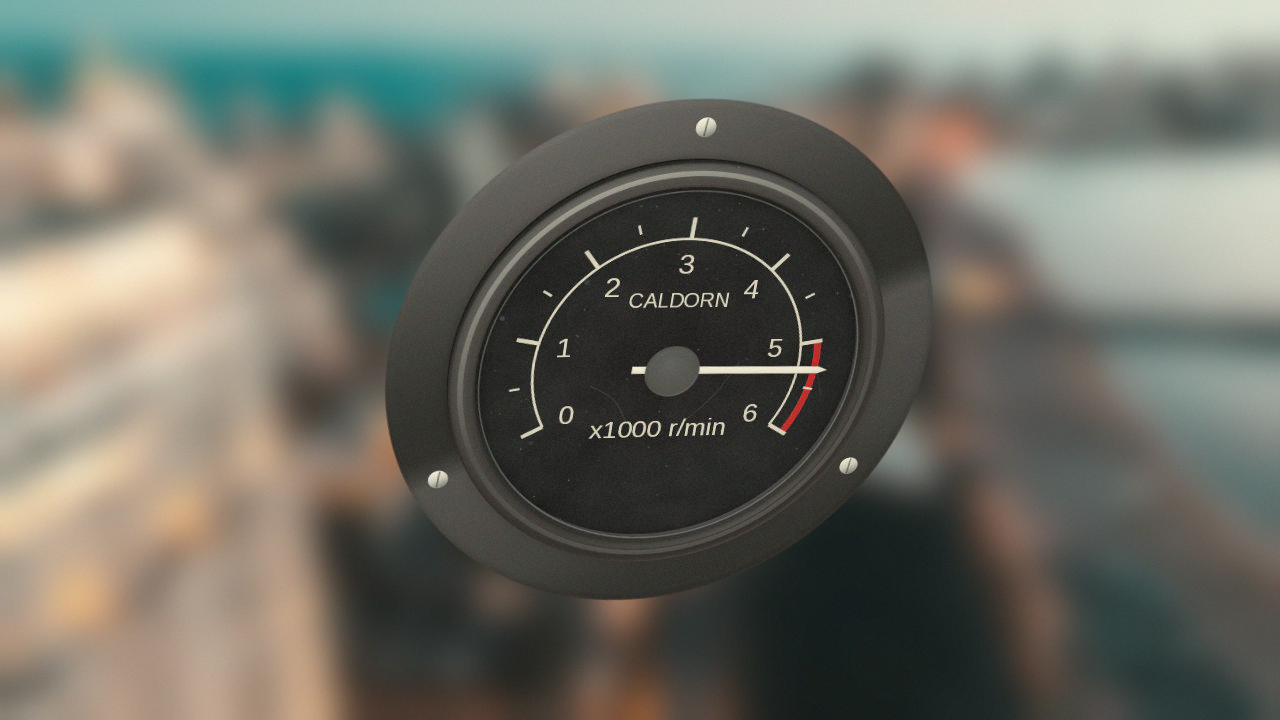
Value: **5250** rpm
